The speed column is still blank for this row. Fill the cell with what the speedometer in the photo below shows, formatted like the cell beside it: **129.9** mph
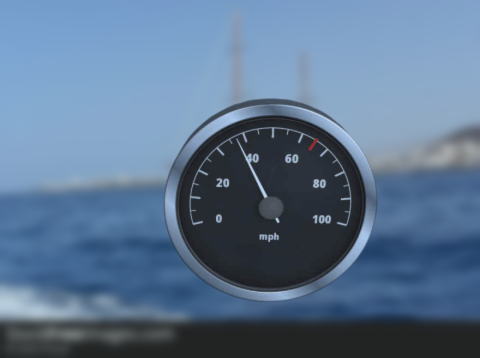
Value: **37.5** mph
